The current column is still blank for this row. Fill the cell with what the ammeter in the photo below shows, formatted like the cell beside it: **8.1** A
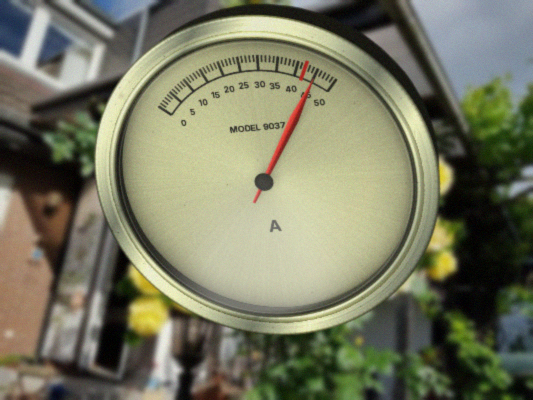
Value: **45** A
